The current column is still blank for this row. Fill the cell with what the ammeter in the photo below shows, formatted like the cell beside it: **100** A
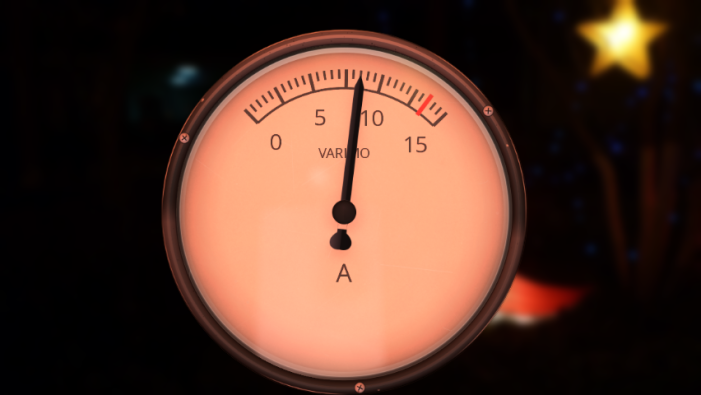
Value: **8.5** A
